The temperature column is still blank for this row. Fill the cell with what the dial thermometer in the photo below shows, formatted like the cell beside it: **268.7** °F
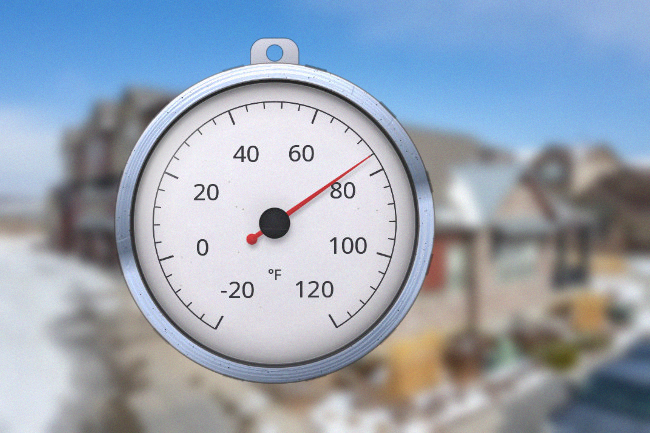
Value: **76** °F
